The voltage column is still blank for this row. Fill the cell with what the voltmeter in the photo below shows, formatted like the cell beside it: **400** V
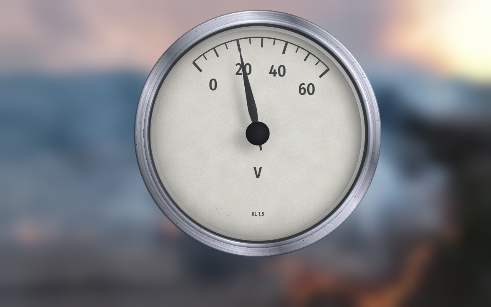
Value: **20** V
